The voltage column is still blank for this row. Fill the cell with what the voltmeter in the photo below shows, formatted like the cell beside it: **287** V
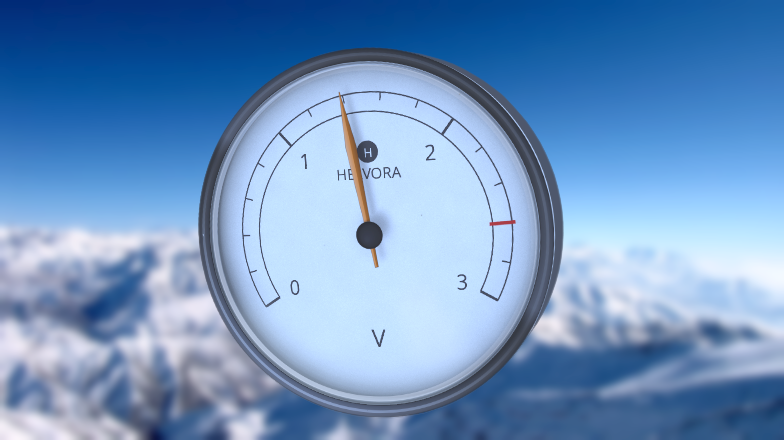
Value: **1.4** V
